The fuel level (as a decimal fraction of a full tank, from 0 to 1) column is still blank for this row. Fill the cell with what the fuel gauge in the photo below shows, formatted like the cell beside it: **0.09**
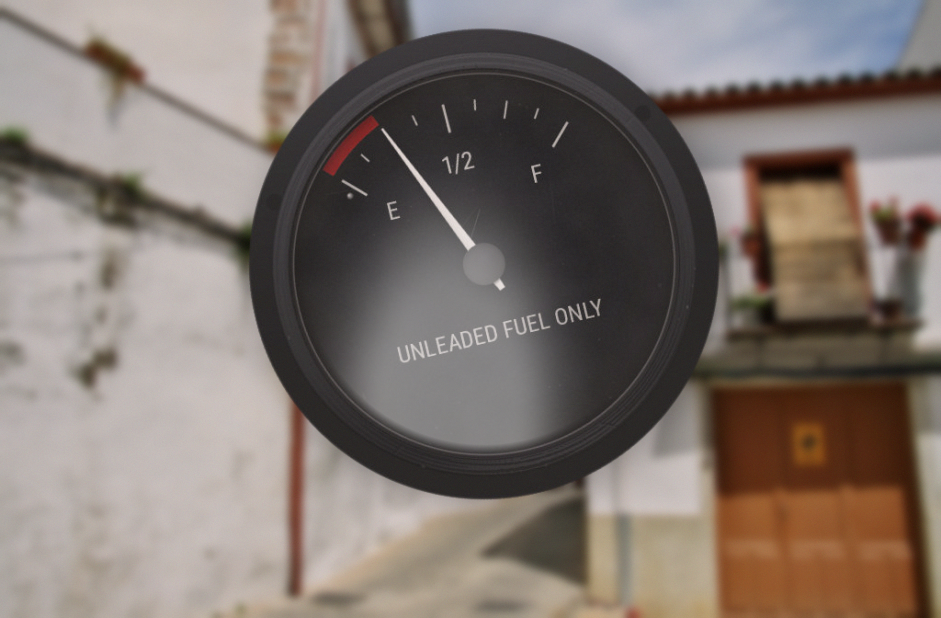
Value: **0.25**
